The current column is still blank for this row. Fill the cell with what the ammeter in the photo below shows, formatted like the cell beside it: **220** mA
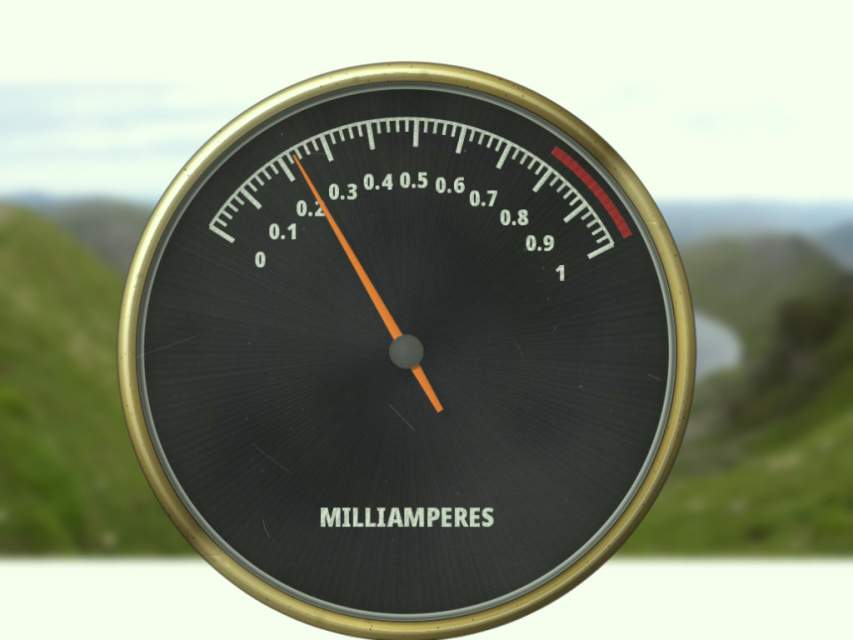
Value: **0.23** mA
